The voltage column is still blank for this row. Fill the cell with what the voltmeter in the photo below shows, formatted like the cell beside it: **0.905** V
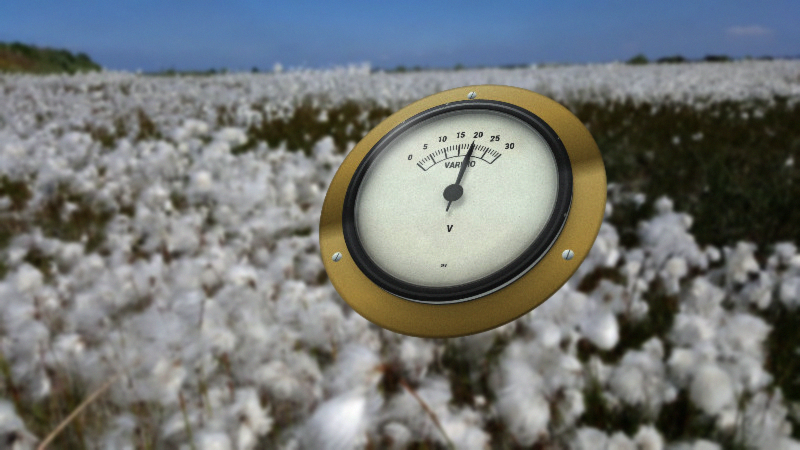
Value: **20** V
